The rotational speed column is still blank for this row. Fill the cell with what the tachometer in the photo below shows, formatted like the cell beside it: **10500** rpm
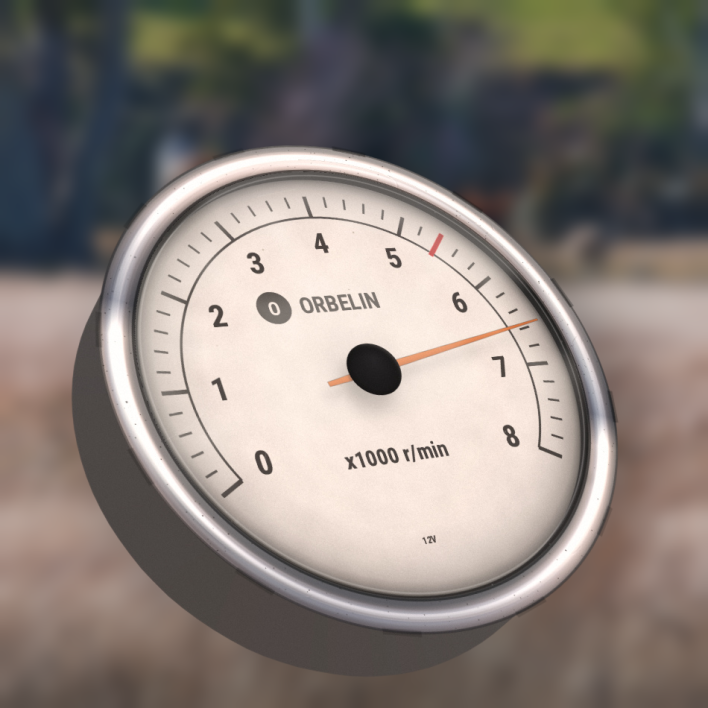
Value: **6600** rpm
